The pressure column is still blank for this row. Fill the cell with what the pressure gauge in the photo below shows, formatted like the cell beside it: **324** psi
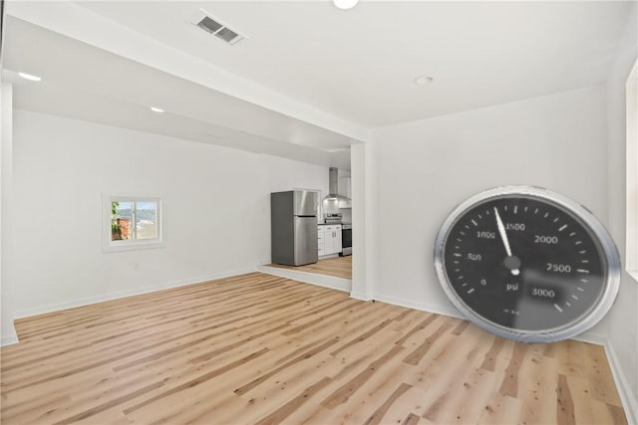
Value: **1300** psi
